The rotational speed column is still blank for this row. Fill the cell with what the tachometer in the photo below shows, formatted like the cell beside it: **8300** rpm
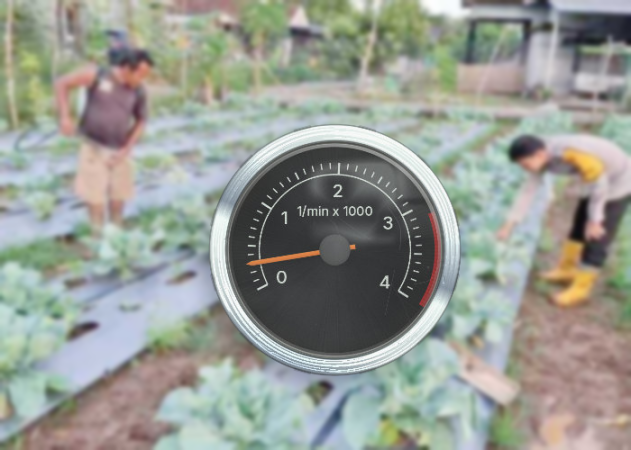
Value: **300** rpm
